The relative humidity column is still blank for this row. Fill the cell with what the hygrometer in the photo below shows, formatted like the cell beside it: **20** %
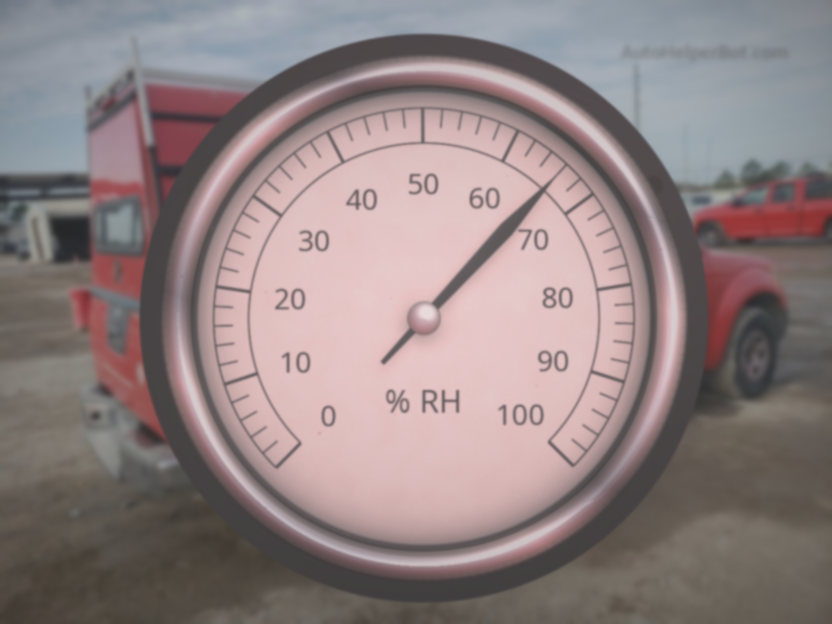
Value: **66** %
